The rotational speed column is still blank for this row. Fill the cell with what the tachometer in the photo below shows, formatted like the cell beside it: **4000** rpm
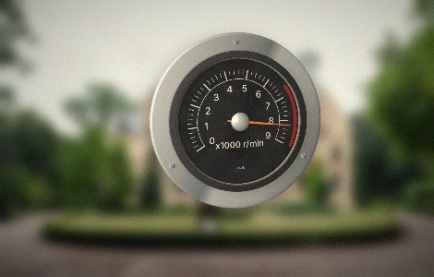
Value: **8200** rpm
